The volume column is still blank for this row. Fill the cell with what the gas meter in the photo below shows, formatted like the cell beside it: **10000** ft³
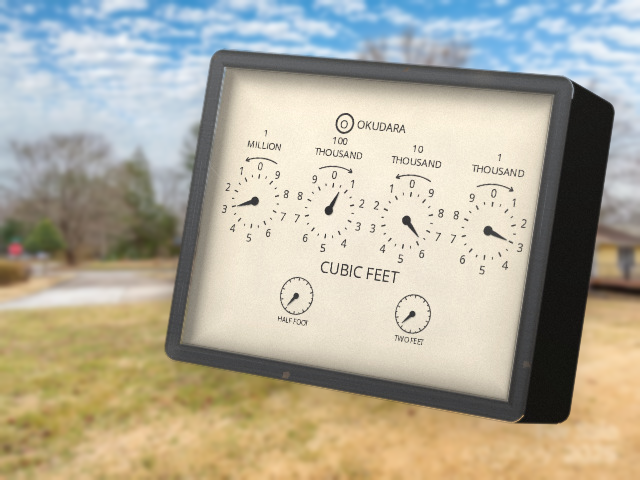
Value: **306300** ft³
